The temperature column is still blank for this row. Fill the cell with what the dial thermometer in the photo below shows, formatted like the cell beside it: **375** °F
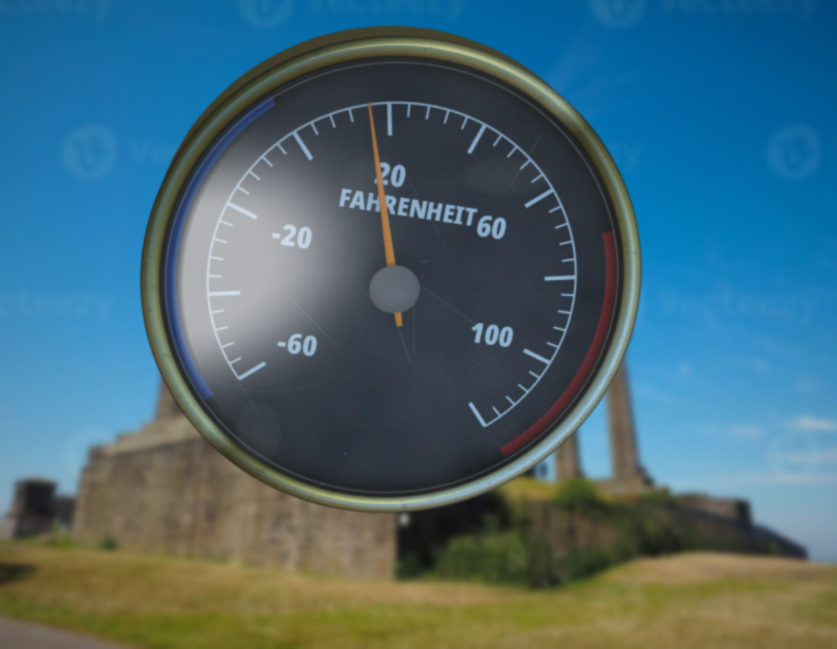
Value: **16** °F
